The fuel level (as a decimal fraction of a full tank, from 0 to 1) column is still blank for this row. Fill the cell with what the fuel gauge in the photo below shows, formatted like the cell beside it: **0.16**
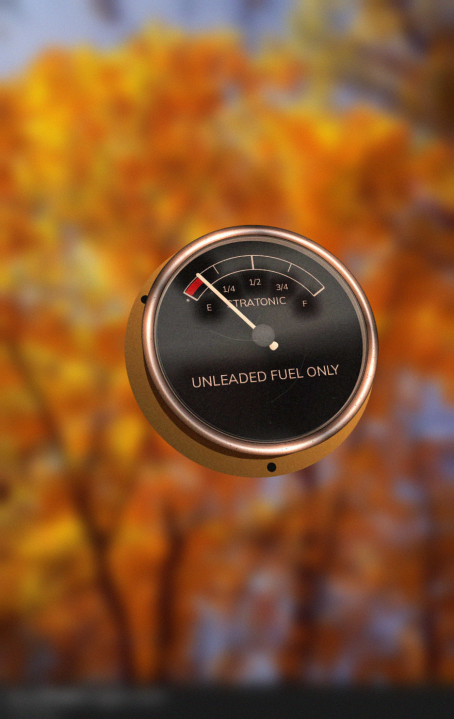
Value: **0.125**
